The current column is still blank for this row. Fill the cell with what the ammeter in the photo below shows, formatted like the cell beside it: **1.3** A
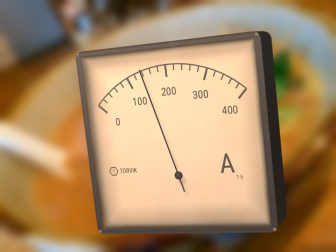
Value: **140** A
